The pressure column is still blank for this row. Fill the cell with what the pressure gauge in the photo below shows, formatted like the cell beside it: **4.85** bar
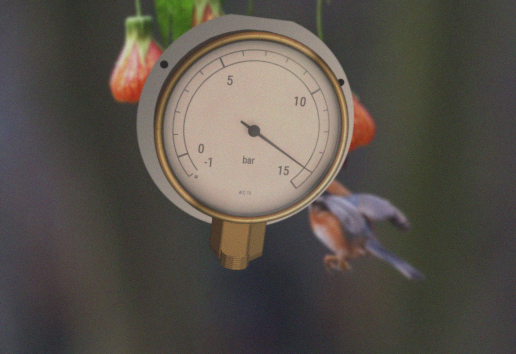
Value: **14** bar
